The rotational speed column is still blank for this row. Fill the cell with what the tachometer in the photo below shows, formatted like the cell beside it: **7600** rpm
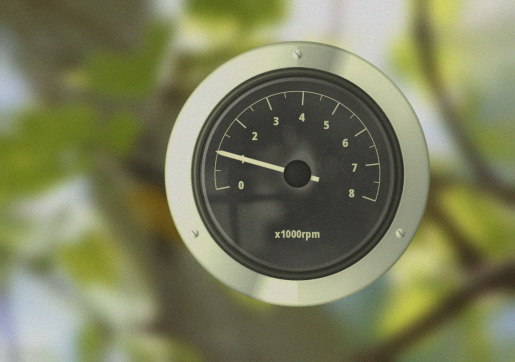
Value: **1000** rpm
